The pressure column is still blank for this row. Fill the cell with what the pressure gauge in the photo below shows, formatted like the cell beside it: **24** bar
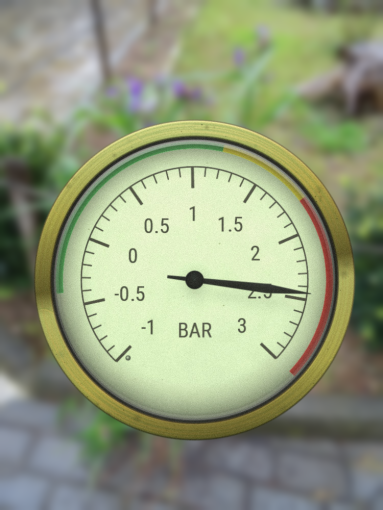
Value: **2.45** bar
